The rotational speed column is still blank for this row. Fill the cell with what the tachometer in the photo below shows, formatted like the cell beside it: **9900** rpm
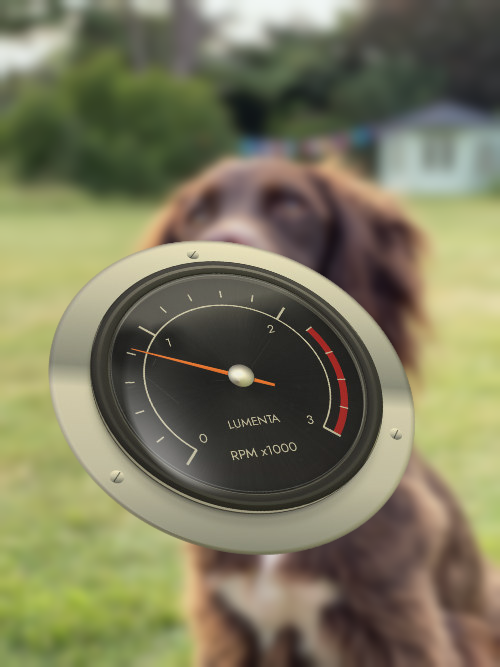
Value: **800** rpm
